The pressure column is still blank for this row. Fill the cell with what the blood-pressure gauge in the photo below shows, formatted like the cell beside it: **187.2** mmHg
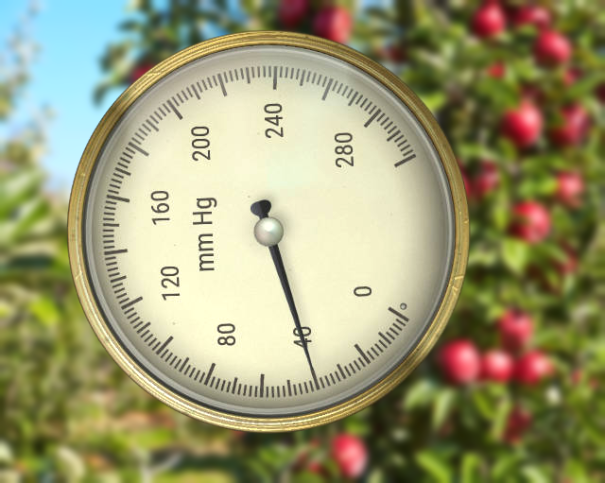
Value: **40** mmHg
